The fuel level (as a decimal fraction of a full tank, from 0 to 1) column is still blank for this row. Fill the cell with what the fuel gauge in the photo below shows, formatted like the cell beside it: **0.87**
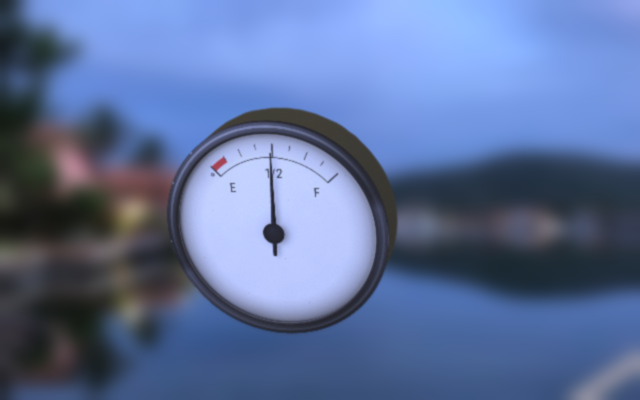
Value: **0.5**
